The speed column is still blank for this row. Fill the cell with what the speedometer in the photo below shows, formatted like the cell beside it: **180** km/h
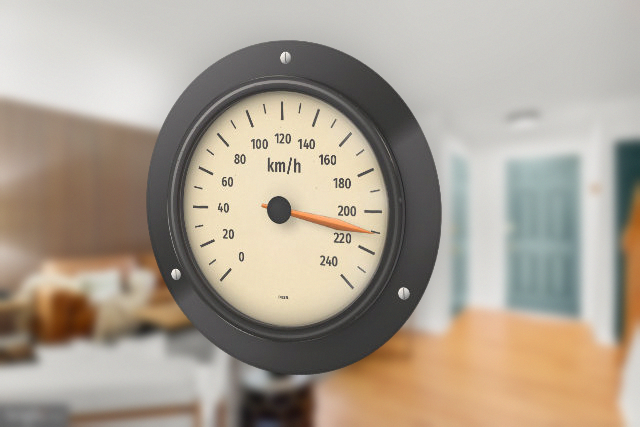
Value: **210** km/h
